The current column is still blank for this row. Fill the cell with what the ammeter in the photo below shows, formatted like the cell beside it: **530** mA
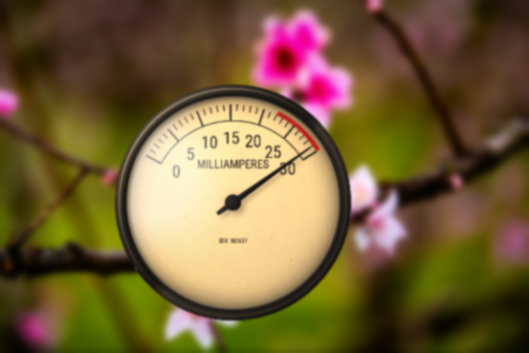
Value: **29** mA
